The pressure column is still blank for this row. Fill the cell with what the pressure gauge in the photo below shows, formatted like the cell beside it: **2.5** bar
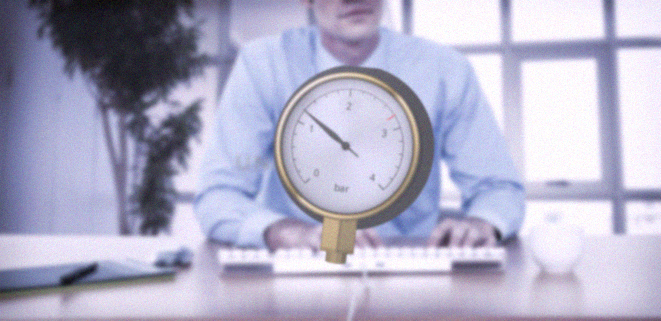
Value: **1.2** bar
